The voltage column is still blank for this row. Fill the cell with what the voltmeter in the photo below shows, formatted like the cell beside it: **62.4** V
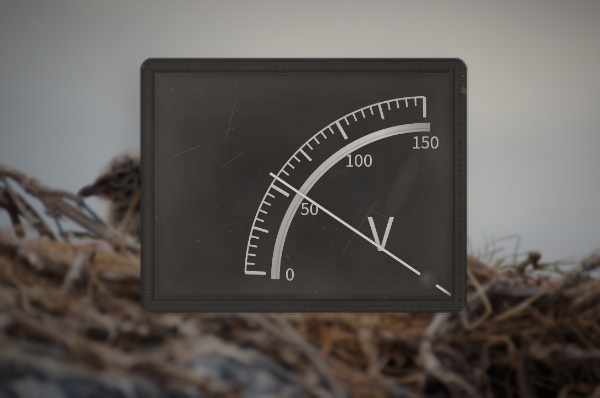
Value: **55** V
